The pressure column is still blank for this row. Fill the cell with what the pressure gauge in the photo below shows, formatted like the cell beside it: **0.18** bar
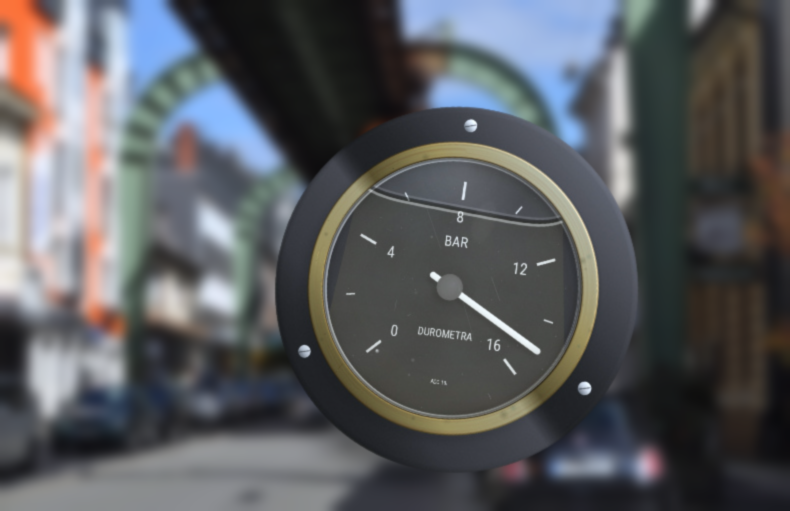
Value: **15** bar
